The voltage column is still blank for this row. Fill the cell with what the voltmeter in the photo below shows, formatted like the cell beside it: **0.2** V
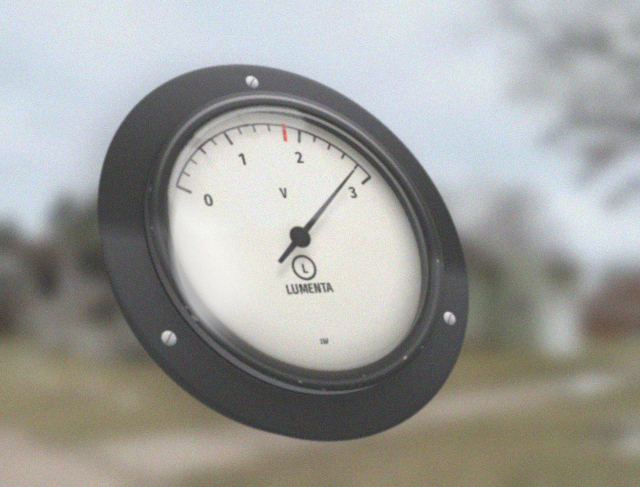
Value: **2.8** V
